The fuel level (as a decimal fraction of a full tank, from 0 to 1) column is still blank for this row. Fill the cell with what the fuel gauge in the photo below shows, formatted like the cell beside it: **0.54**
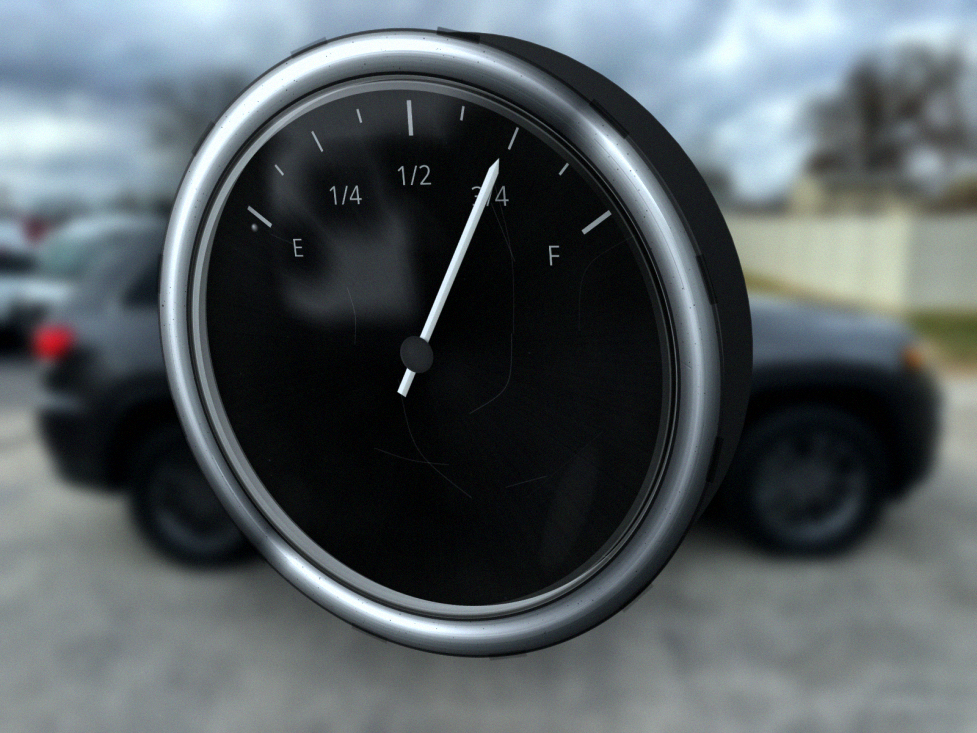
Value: **0.75**
